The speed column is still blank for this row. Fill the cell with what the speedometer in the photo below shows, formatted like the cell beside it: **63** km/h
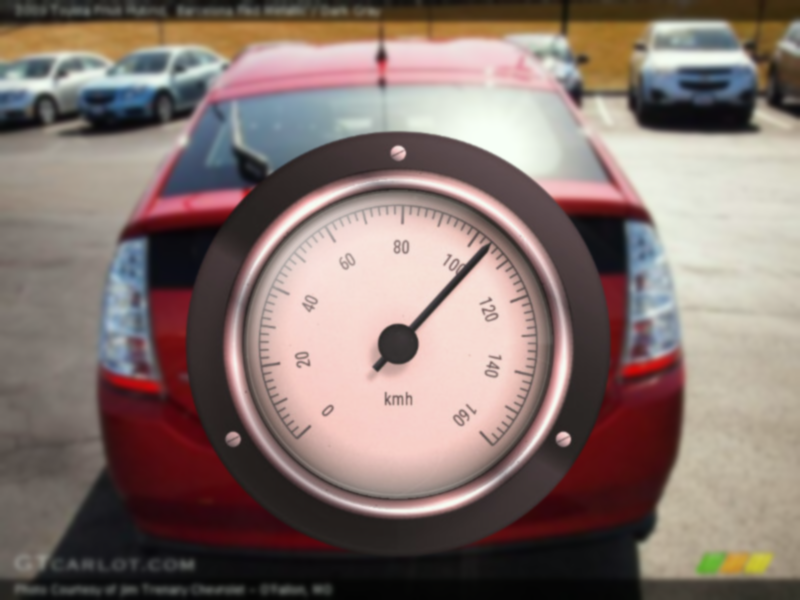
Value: **104** km/h
